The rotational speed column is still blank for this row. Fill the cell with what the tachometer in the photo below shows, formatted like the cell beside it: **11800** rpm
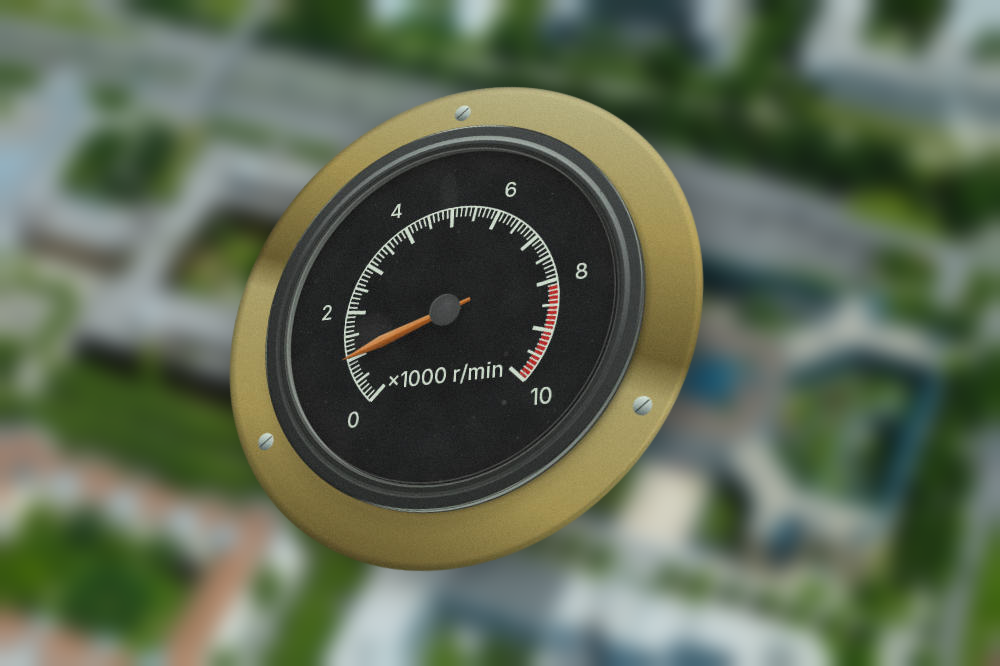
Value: **1000** rpm
